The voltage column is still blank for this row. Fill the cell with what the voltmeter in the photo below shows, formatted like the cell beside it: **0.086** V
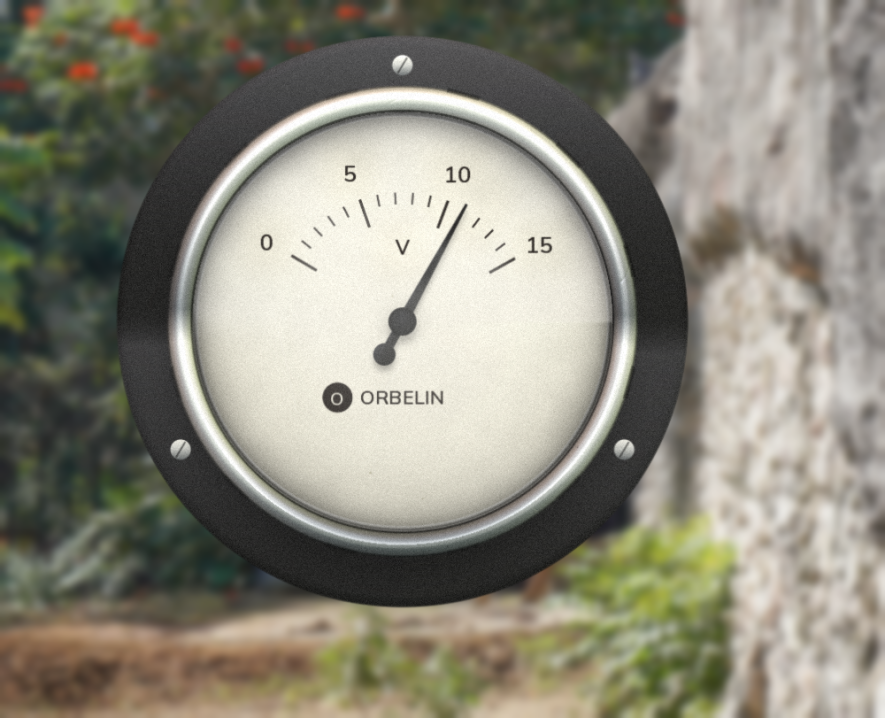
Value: **11** V
